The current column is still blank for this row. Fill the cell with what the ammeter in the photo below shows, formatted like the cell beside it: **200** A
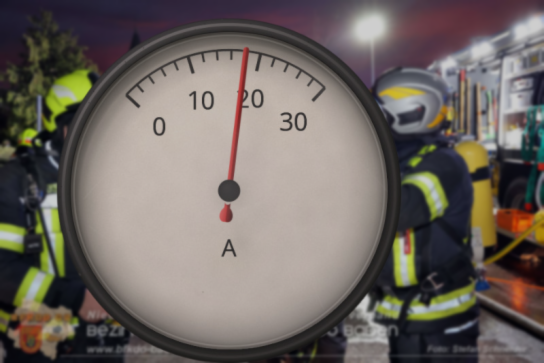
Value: **18** A
